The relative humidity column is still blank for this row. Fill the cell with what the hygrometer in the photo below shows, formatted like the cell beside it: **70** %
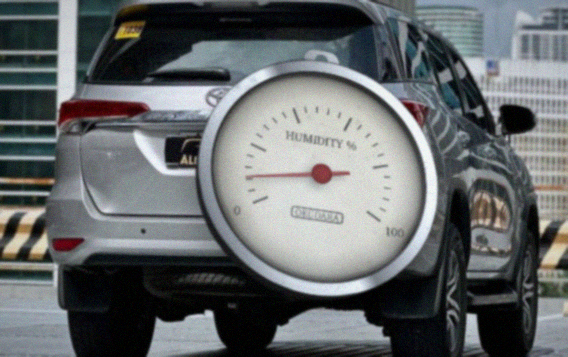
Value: **8** %
